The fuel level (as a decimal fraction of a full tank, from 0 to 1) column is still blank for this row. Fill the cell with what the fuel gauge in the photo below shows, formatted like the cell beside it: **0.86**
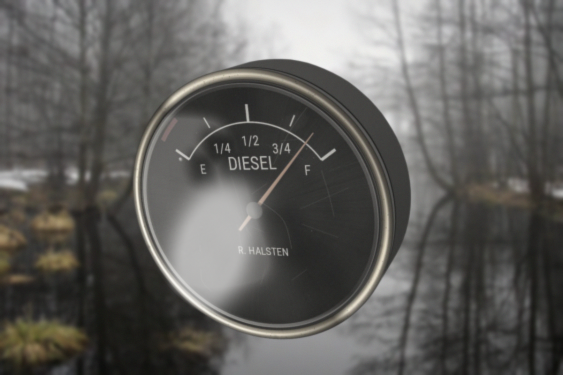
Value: **0.875**
